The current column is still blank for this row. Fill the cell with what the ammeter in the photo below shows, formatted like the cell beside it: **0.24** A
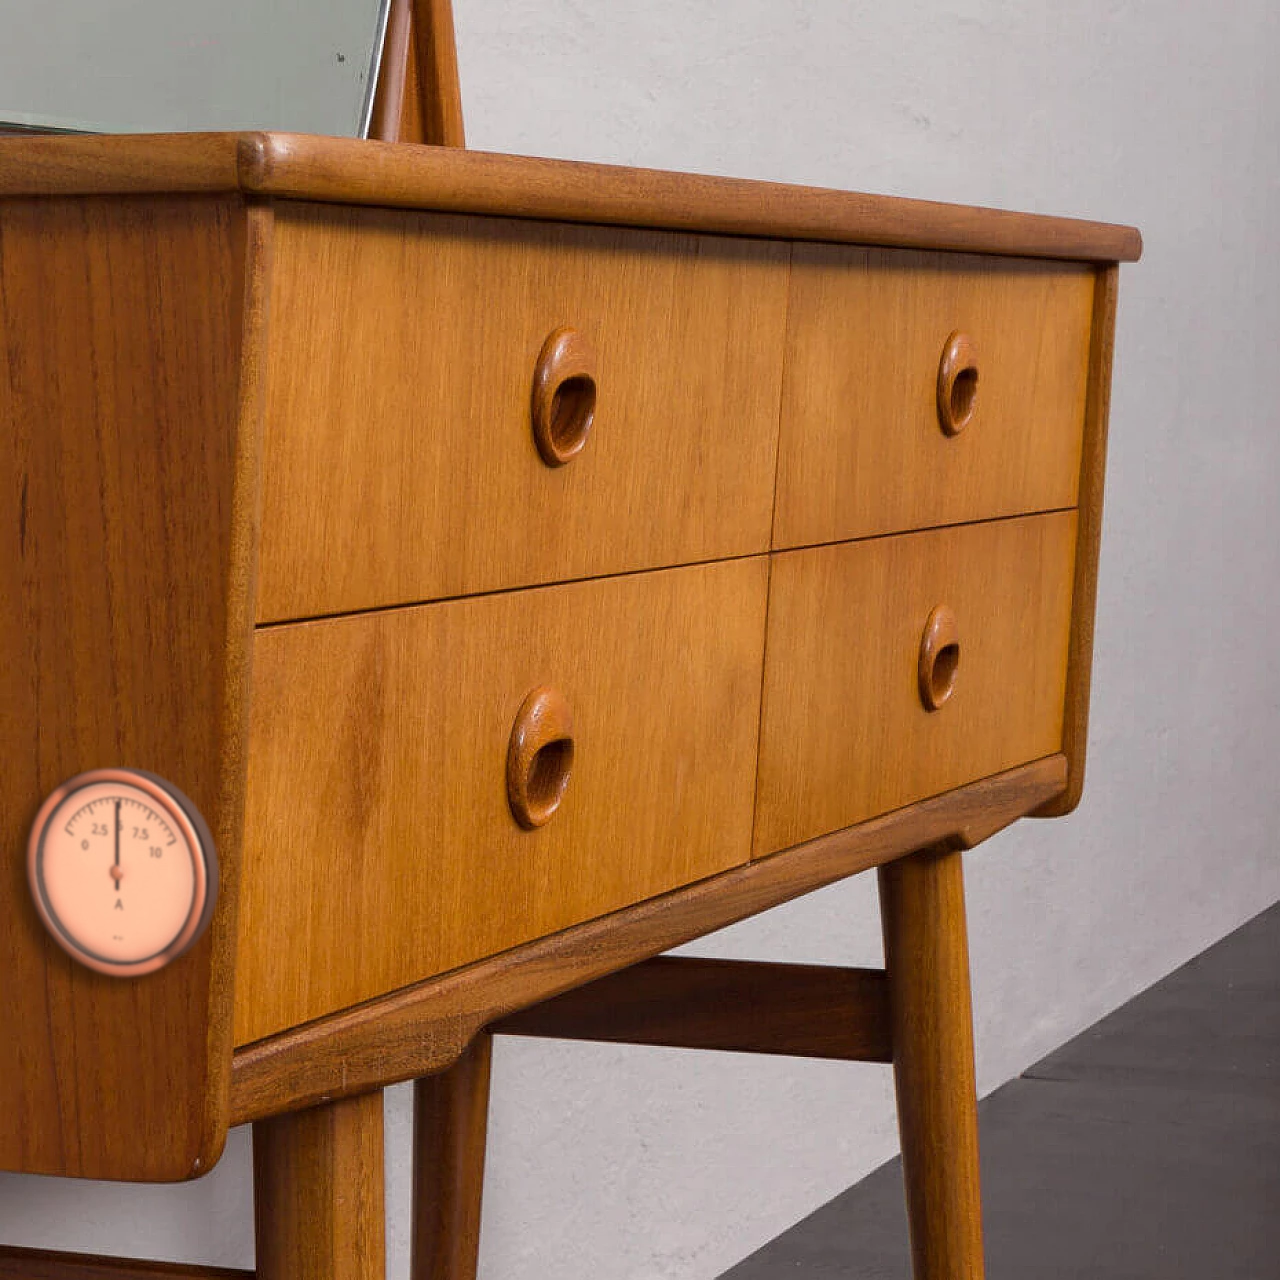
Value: **5** A
